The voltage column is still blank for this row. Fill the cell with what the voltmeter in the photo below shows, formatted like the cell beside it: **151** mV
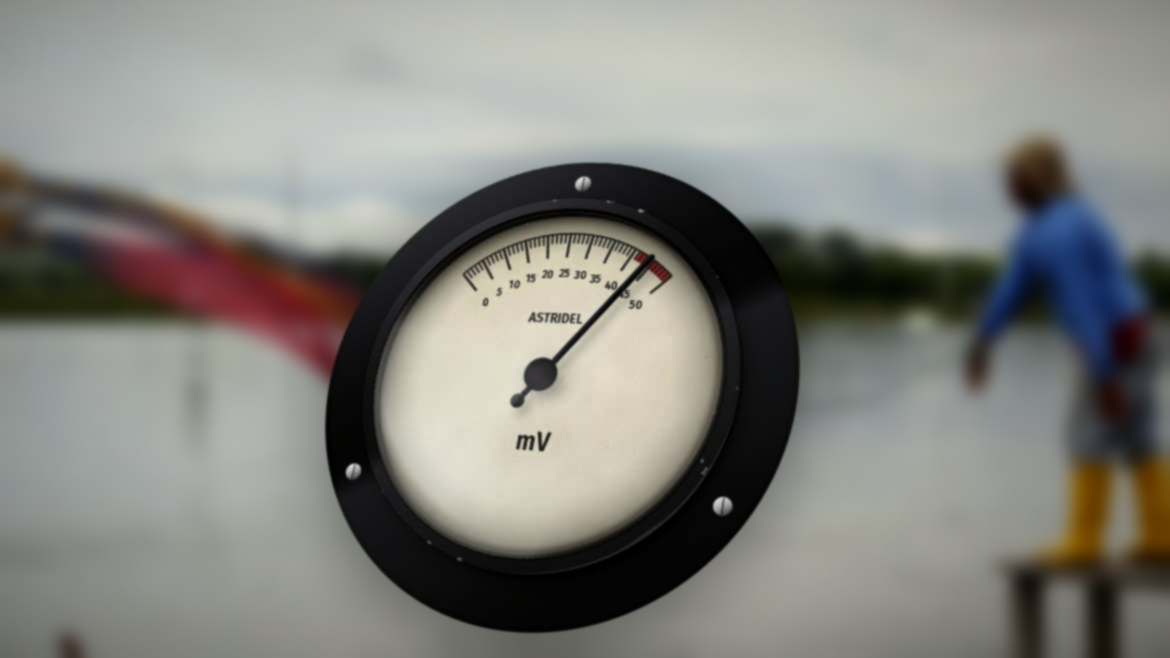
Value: **45** mV
